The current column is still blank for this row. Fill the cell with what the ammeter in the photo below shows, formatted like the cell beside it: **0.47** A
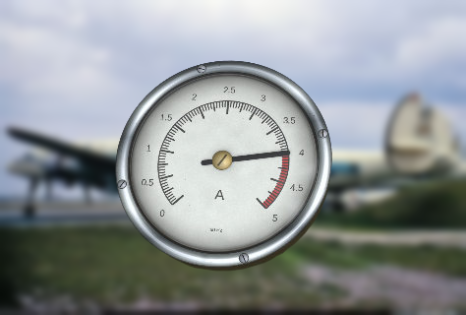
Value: **4** A
